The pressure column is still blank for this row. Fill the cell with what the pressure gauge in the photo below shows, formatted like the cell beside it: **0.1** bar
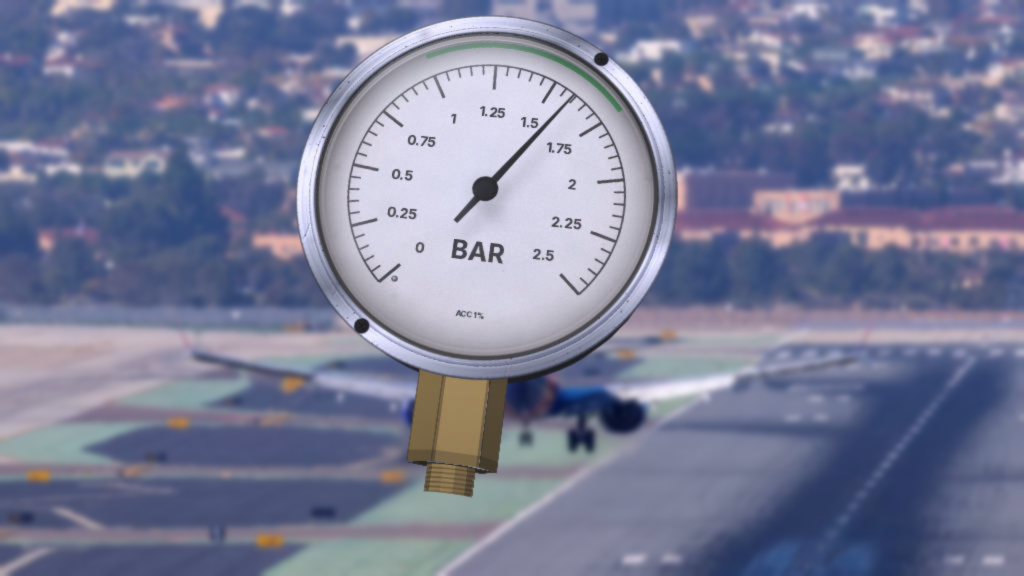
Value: **1.6** bar
